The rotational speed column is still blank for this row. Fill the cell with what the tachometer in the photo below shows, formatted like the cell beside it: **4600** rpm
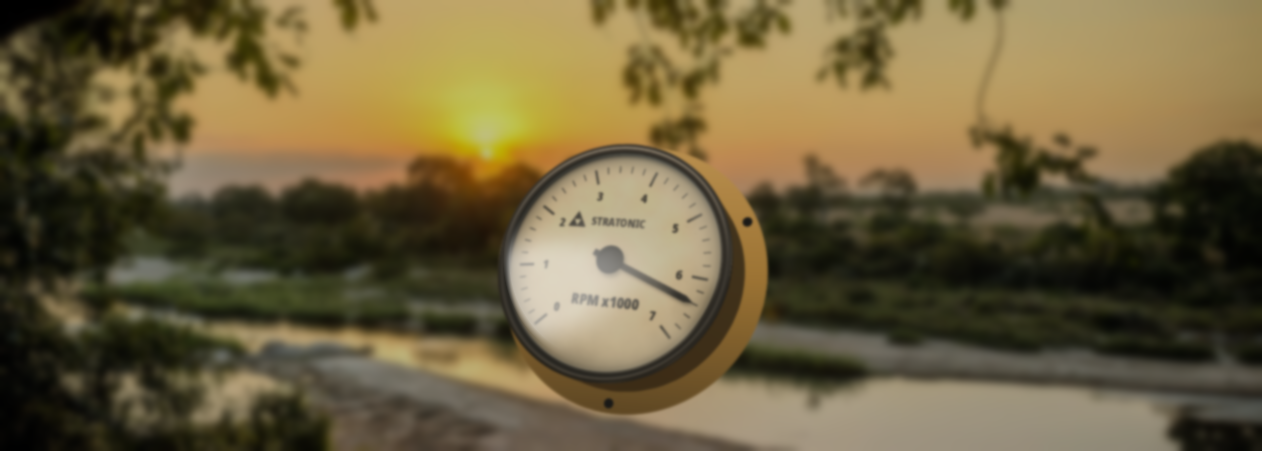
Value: **6400** rpm
